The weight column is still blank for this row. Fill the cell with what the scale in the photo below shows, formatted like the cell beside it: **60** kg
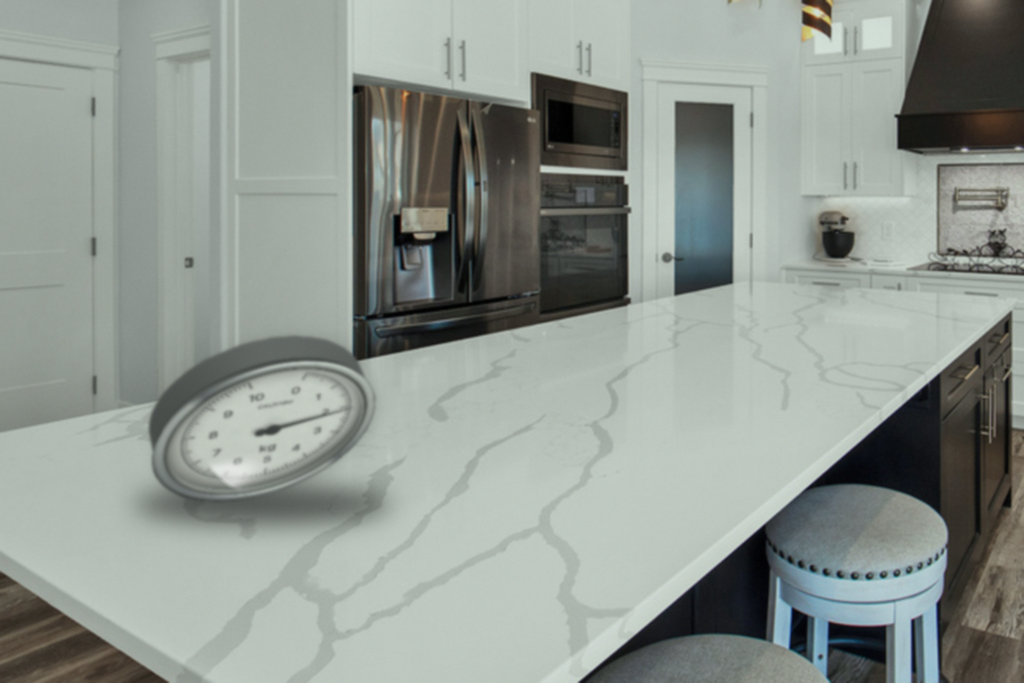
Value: **2** kg
